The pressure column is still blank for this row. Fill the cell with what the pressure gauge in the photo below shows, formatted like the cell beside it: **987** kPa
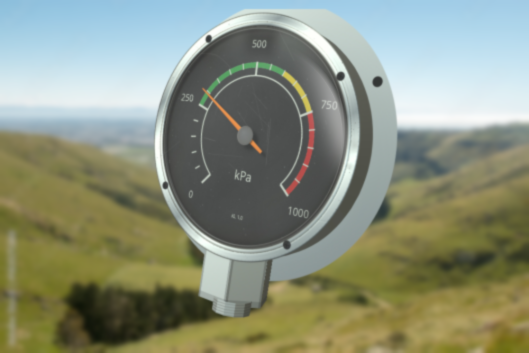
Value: **300** kPa
